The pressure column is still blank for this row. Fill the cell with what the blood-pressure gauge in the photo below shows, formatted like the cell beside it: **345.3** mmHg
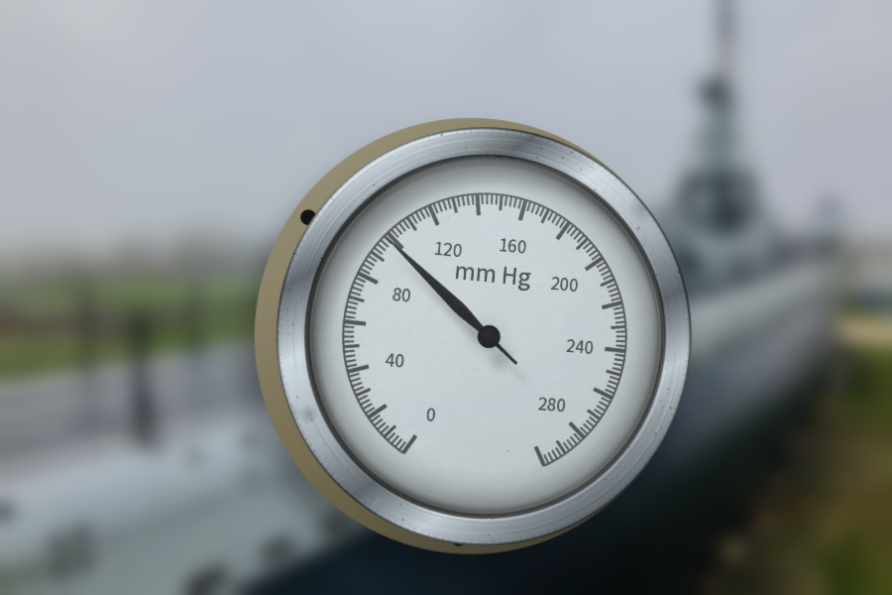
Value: **98** mmHg
